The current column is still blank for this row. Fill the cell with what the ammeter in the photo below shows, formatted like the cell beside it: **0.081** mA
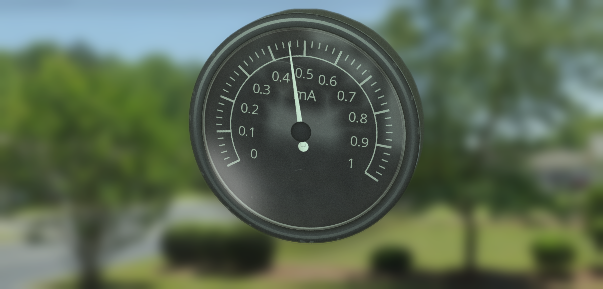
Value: **0.46** mA
